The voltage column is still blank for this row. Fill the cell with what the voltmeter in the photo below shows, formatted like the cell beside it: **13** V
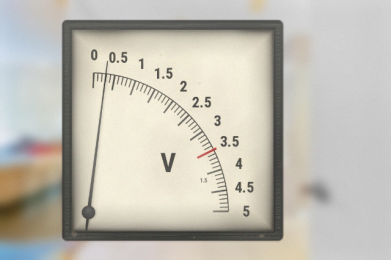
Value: **0.3** V
